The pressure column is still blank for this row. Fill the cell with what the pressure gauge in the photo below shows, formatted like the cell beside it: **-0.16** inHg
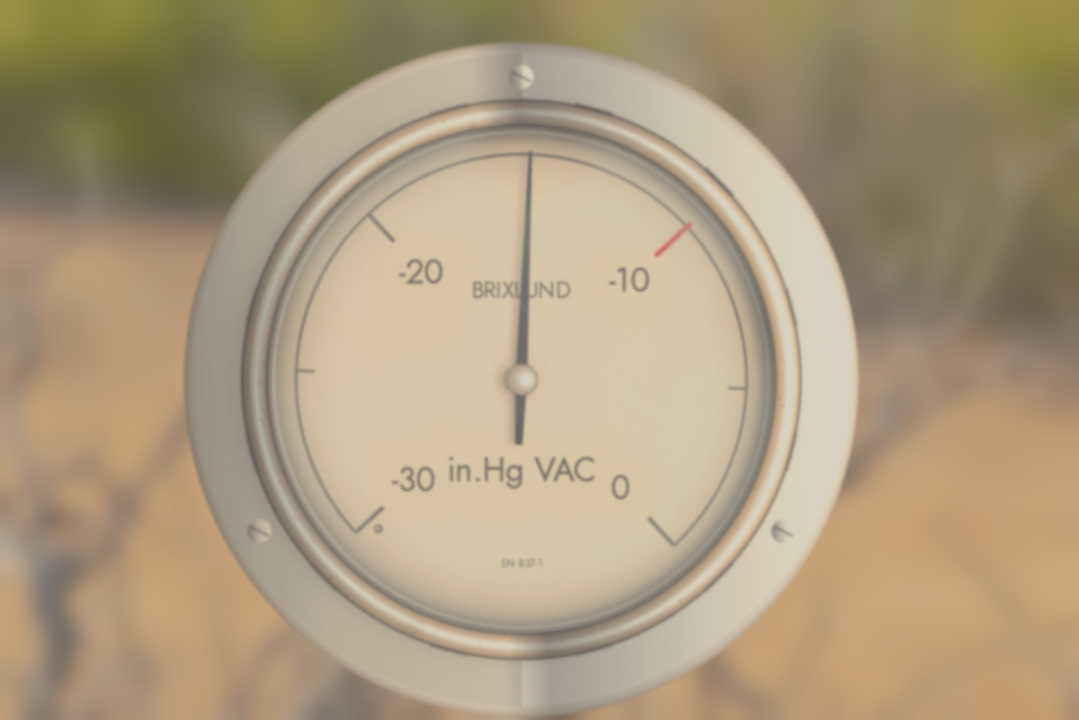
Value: **-15** inHg
